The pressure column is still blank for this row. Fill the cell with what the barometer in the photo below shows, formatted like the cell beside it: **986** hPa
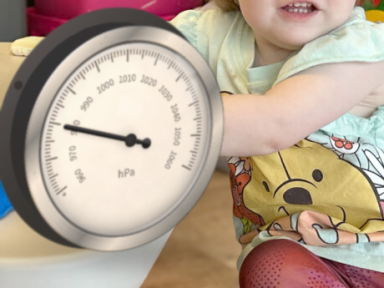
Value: **980** hPa
